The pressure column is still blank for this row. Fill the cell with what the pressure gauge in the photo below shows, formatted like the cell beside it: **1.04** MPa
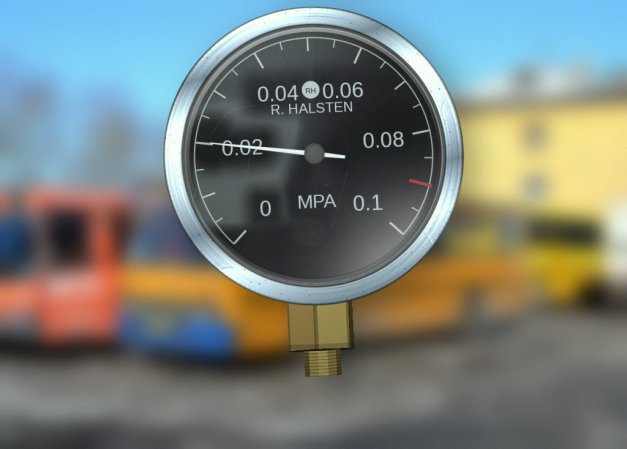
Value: **0.02** MPa
